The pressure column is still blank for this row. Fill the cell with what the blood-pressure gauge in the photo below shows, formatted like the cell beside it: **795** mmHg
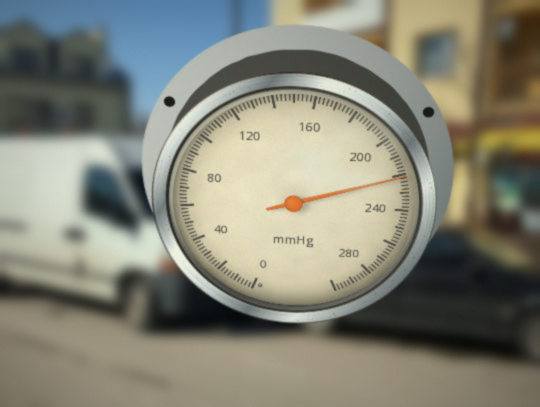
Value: **220** mmHg
